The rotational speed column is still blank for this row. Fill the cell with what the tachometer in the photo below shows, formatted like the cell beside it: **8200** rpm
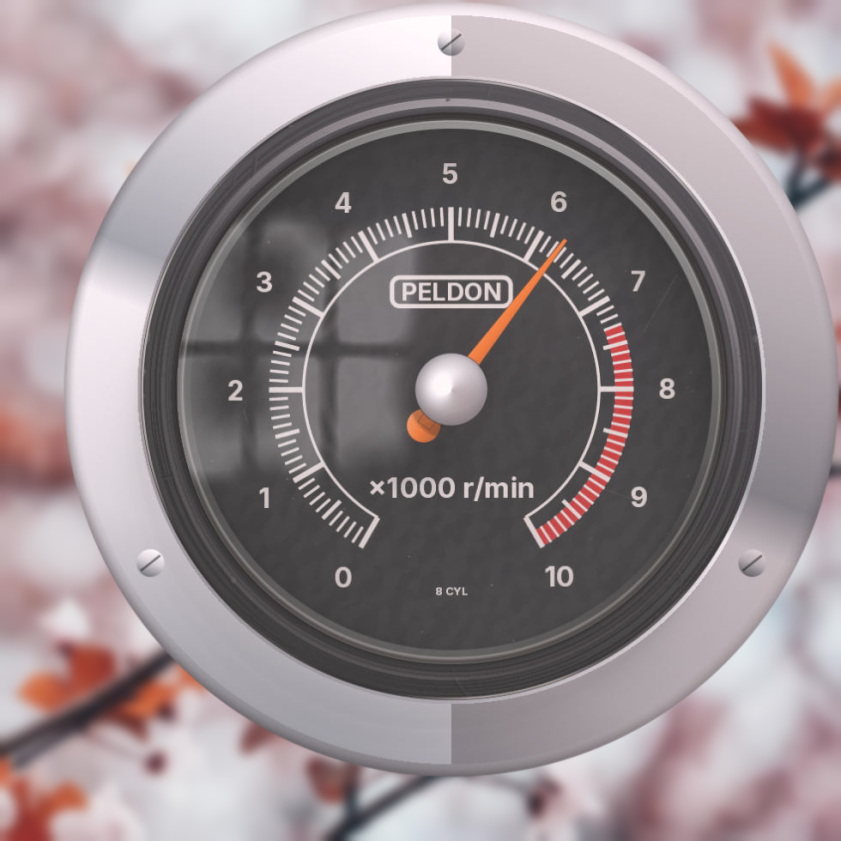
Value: **6250** rpm
